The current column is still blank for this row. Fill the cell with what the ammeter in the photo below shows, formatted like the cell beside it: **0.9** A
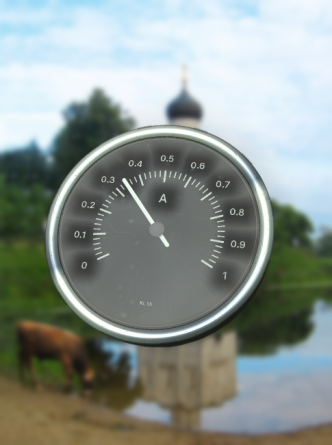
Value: **0.34** A
